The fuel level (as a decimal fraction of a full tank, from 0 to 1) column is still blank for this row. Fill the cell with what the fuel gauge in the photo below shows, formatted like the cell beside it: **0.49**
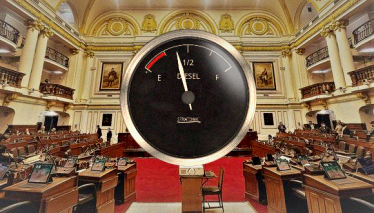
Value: **0.375**
